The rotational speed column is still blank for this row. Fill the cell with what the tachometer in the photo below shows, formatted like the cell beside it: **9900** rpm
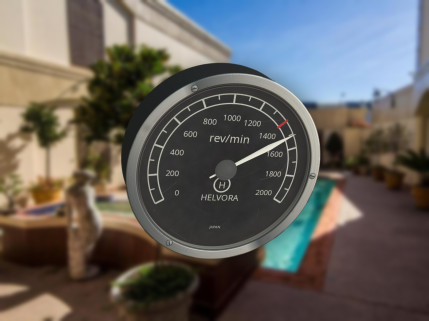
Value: **1500** rpm
